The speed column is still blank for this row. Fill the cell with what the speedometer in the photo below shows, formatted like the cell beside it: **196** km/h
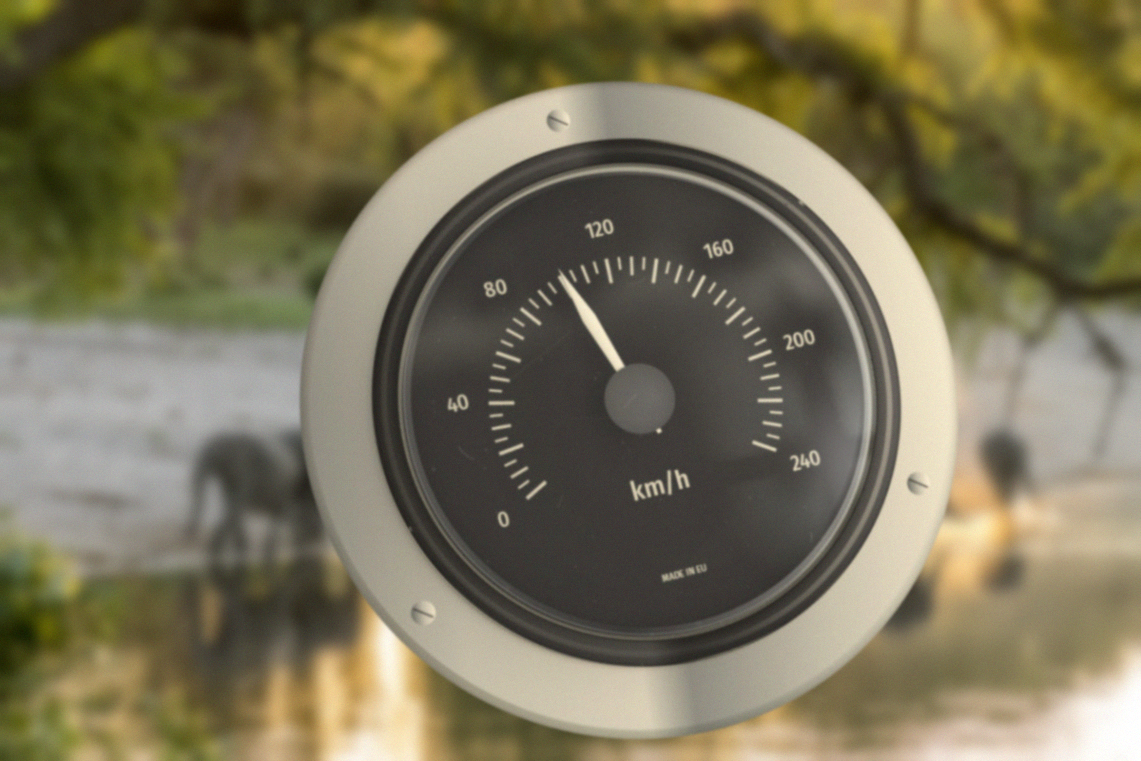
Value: **100** km/h
